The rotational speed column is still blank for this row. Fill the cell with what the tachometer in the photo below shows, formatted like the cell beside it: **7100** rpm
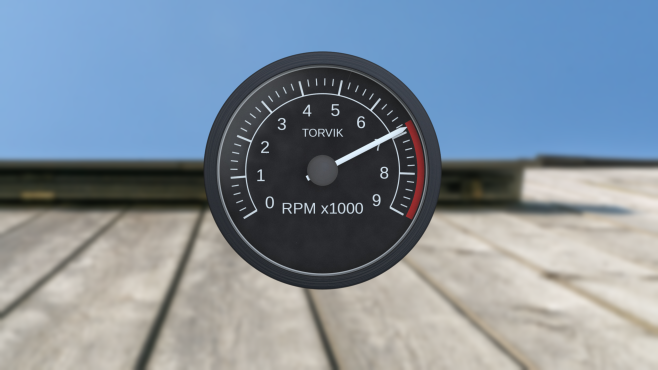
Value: **6900** rpm
